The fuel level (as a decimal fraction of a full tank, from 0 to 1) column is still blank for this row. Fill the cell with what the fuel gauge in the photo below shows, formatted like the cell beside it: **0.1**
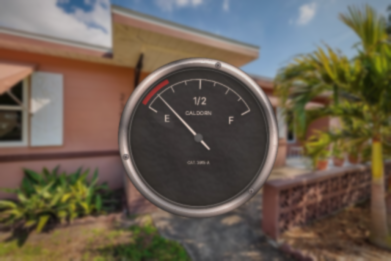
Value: **0.125**
